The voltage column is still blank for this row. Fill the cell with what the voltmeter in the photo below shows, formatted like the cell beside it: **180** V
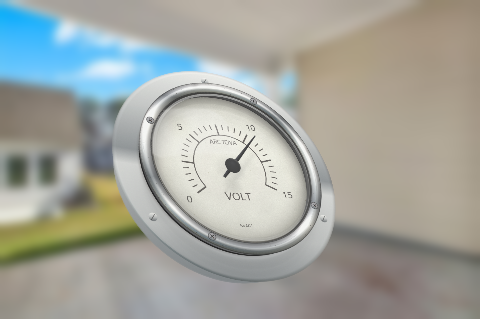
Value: **10.5** V
